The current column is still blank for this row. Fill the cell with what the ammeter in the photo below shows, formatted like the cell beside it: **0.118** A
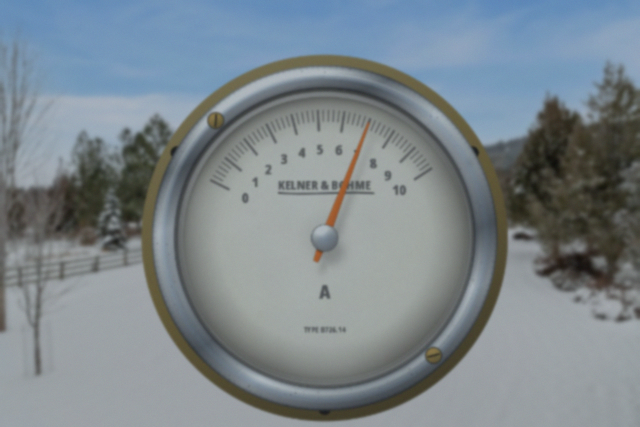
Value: **7** A
